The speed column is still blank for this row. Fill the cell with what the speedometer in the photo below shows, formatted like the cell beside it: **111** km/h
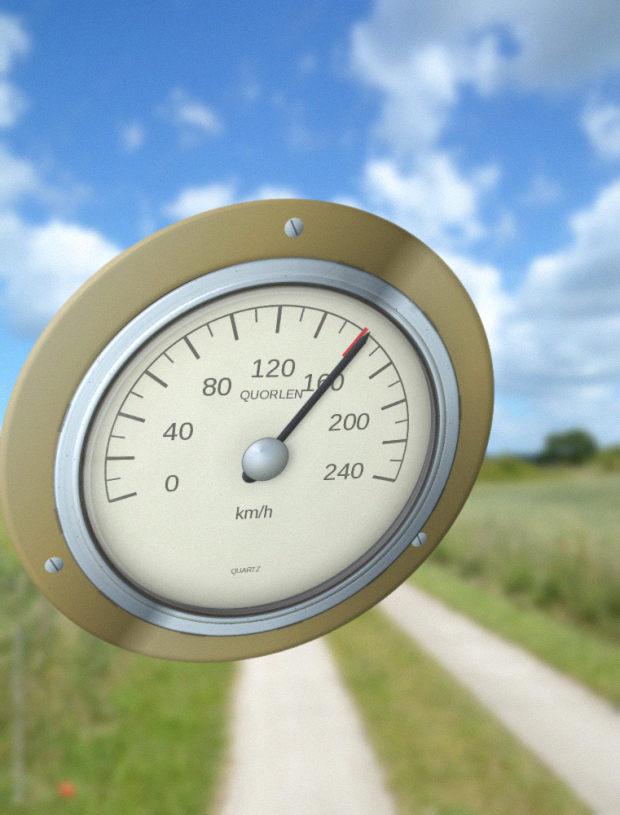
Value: **160** km/h
